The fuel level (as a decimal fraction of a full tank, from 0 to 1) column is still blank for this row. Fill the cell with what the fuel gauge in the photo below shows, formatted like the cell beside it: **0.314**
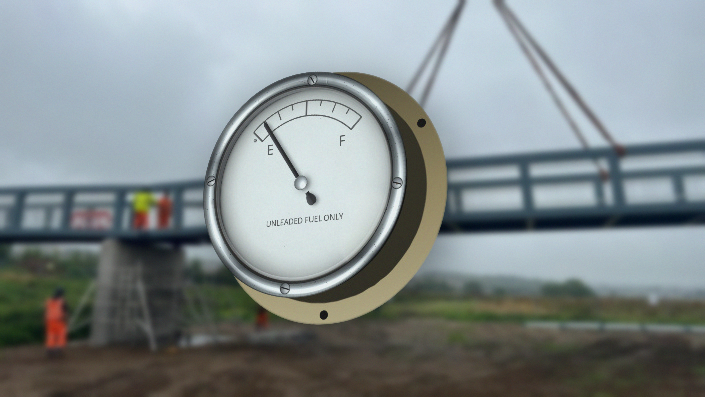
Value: **0.125**
